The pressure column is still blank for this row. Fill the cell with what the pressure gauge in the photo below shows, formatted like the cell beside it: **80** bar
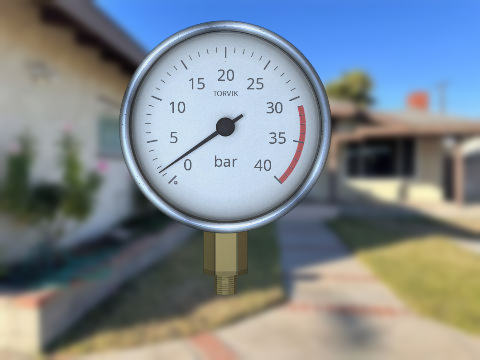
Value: **1.5** bar
